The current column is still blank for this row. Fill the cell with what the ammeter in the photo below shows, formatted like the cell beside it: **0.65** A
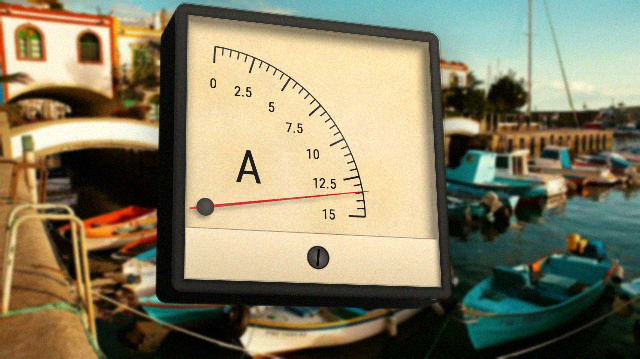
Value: **13.5** A
